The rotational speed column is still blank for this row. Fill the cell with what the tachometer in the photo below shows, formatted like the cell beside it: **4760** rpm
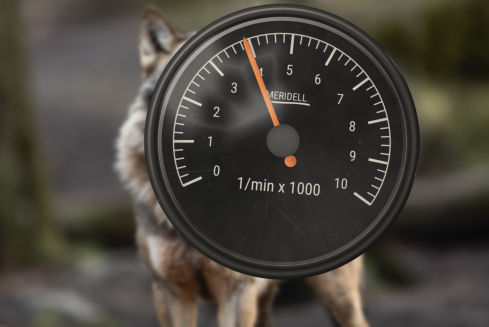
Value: **3900** rpm
